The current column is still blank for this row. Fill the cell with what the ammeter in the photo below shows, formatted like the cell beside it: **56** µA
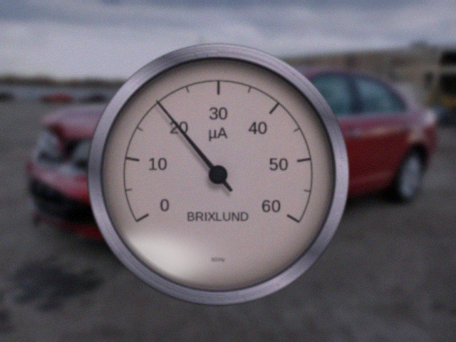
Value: **20** µA
